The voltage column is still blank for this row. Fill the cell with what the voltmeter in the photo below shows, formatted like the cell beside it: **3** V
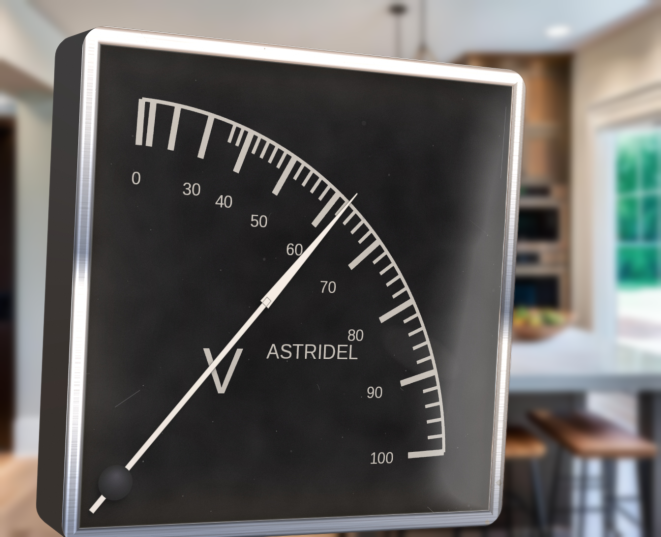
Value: **62** V
